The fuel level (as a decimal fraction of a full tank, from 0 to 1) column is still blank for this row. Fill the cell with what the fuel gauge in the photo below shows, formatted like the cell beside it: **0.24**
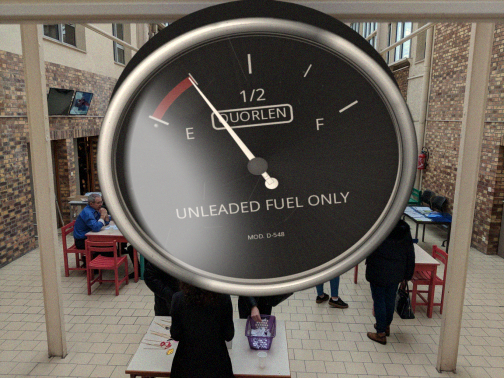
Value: **0.25**
